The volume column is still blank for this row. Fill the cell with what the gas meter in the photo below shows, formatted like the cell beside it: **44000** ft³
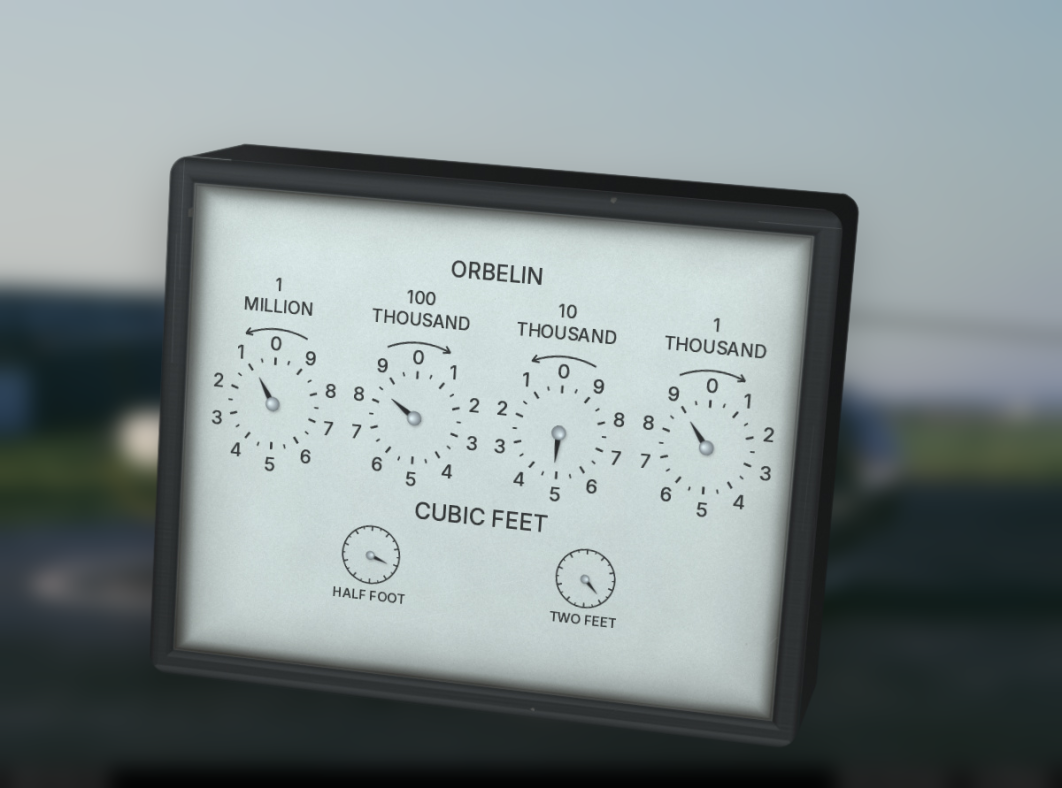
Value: **84900** ft³
